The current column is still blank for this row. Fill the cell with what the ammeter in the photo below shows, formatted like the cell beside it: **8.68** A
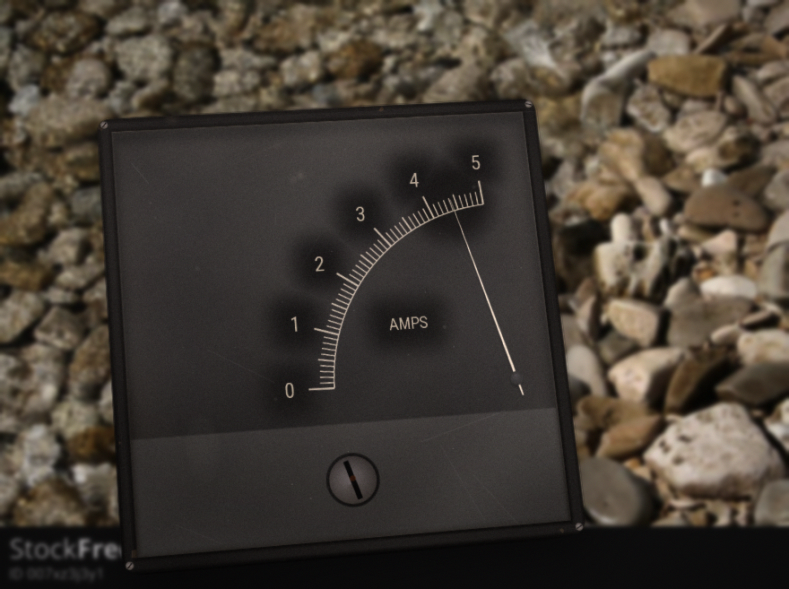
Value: **4.4** A
